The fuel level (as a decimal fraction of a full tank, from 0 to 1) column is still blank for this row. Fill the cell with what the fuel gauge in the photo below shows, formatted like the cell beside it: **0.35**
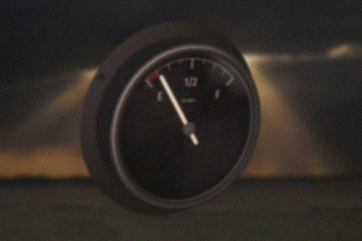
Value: **0.125**
